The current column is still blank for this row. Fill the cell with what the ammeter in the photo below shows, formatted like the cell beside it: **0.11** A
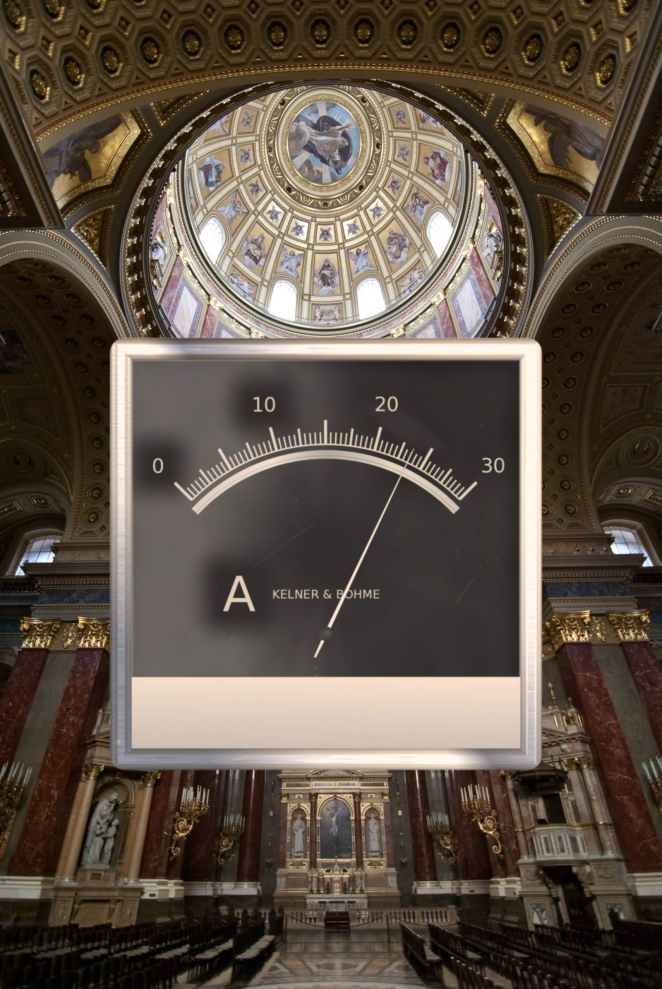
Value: **23.5** A
